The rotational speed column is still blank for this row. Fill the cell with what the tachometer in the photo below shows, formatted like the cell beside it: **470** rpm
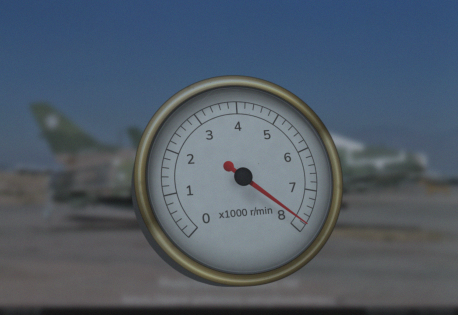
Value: **7800** rpm
